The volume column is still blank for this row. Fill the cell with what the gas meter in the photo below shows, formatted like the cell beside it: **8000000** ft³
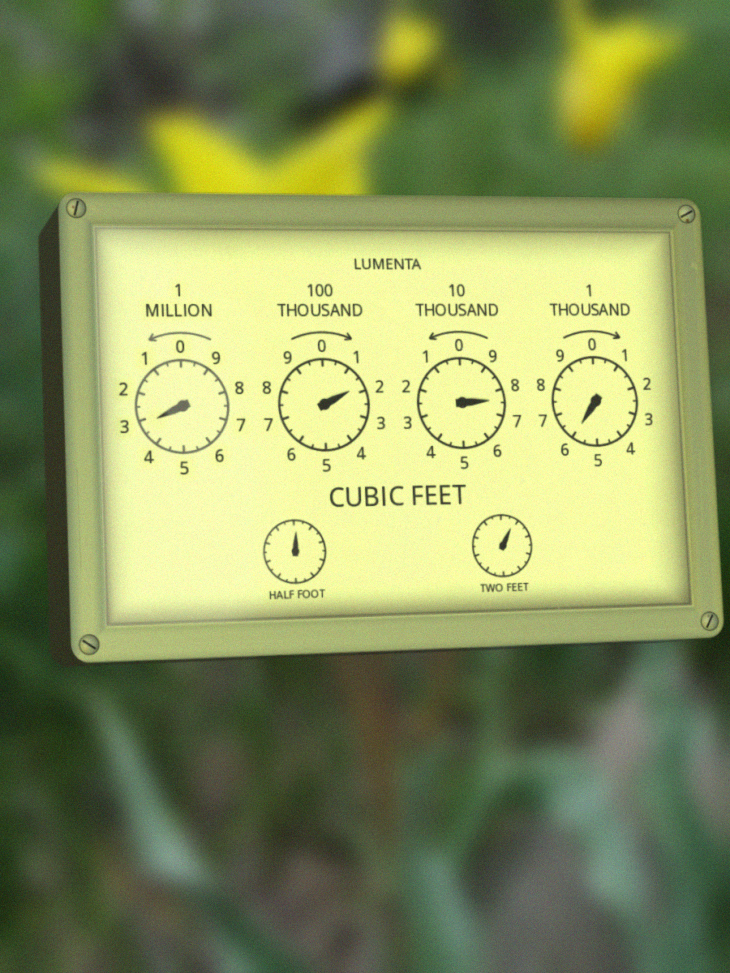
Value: **317600** ft³
